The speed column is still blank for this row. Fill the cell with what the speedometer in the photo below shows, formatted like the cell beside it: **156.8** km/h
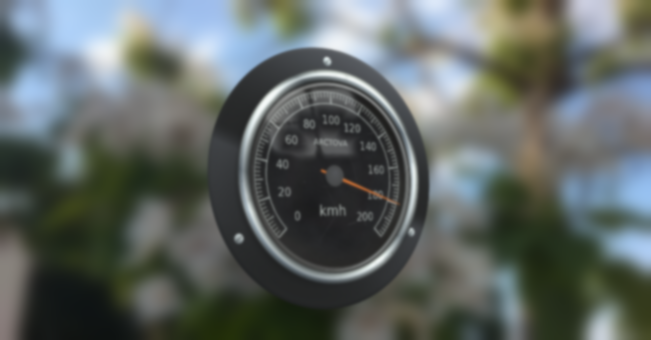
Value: **180** km/h
